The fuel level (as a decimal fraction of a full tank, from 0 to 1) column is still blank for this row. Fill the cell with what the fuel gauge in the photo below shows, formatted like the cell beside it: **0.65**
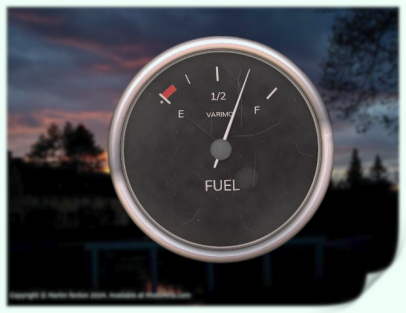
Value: **0.75**
